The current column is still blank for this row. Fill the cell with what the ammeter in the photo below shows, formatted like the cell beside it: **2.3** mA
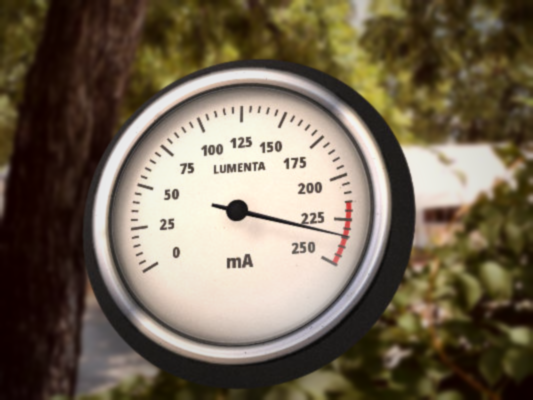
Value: **235** mA
